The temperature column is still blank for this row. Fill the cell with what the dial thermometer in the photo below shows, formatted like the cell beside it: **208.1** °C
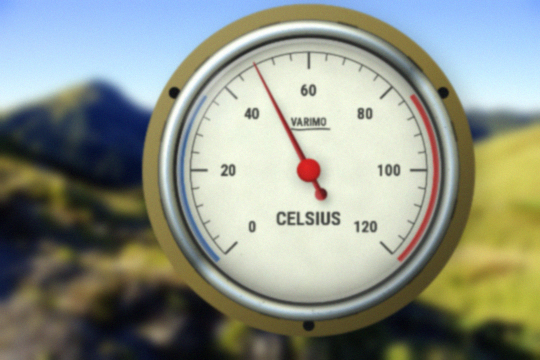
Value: **48** °C
